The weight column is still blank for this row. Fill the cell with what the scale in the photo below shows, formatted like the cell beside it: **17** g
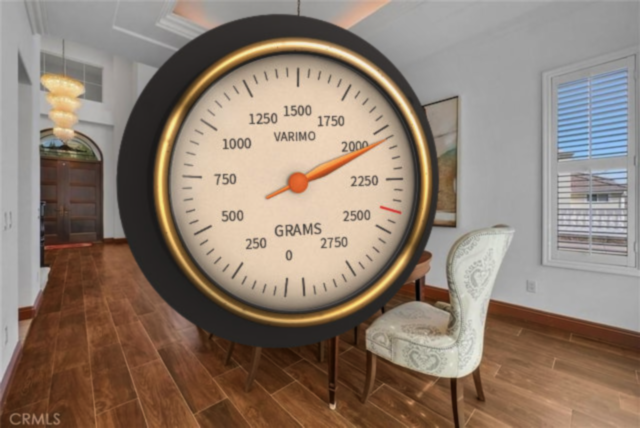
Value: **2050** g
